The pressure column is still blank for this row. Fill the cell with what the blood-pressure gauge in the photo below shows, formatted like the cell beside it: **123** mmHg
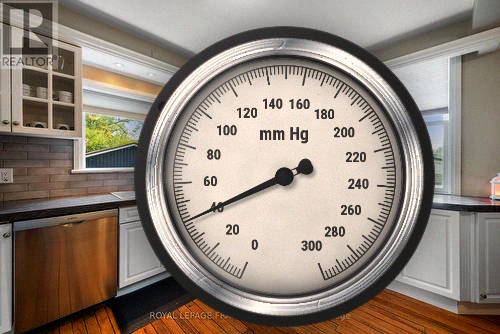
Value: **40** mmHg
